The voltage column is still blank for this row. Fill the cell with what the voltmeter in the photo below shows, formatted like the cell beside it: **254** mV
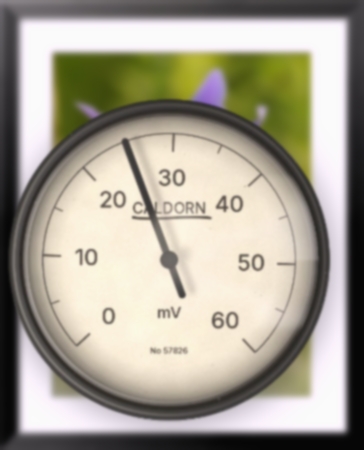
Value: **25** mV
